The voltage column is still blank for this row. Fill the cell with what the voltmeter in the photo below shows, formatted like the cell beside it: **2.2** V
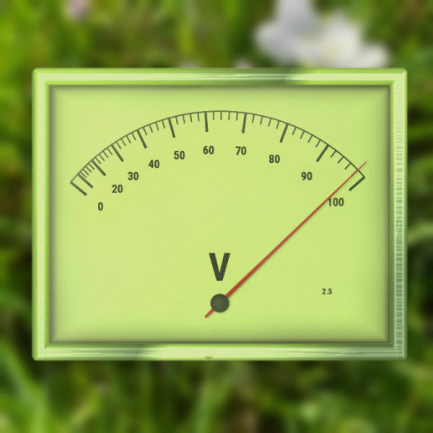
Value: **98** V
